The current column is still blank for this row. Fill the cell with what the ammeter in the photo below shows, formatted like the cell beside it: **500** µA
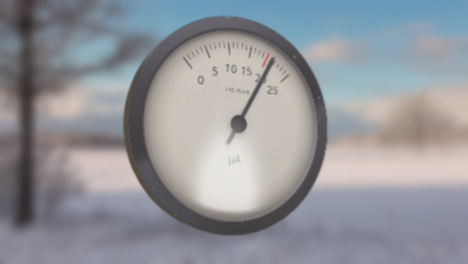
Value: **20** µA
